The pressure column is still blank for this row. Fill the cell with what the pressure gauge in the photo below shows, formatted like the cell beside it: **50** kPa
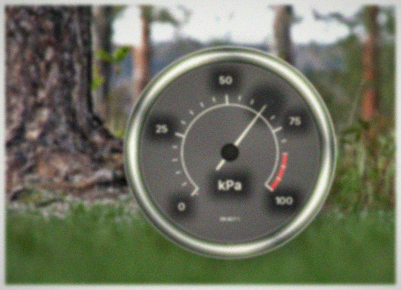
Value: **65** kPa
